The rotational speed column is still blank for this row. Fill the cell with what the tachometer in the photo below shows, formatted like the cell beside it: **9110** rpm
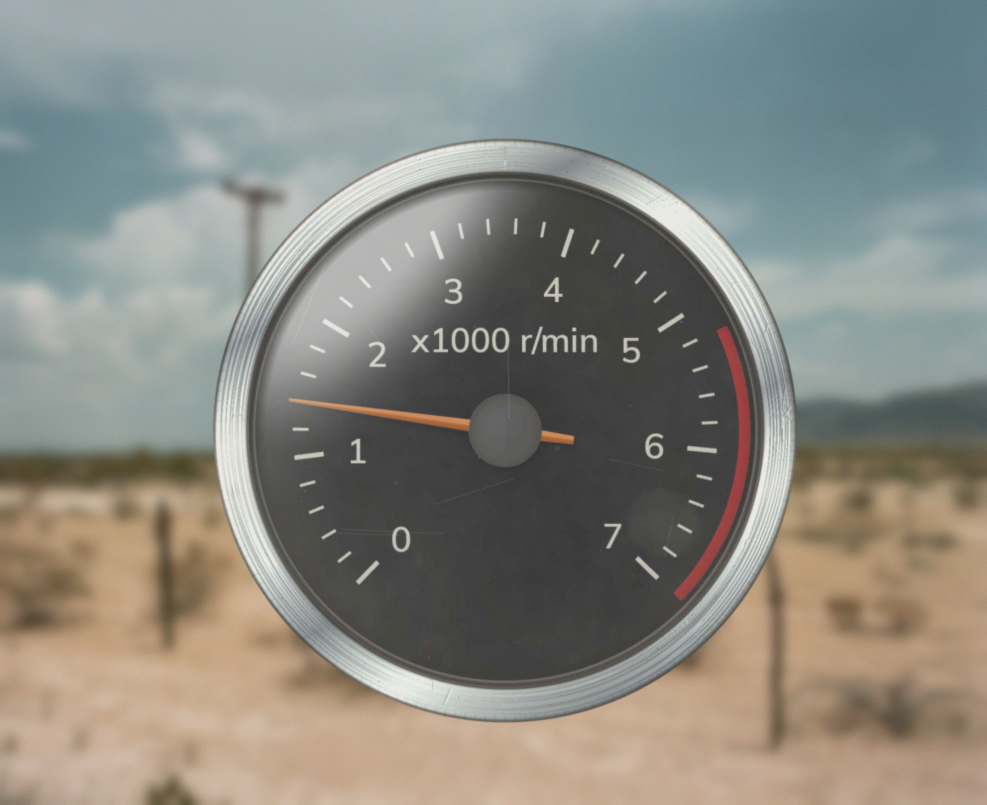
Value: **1400** rpm
